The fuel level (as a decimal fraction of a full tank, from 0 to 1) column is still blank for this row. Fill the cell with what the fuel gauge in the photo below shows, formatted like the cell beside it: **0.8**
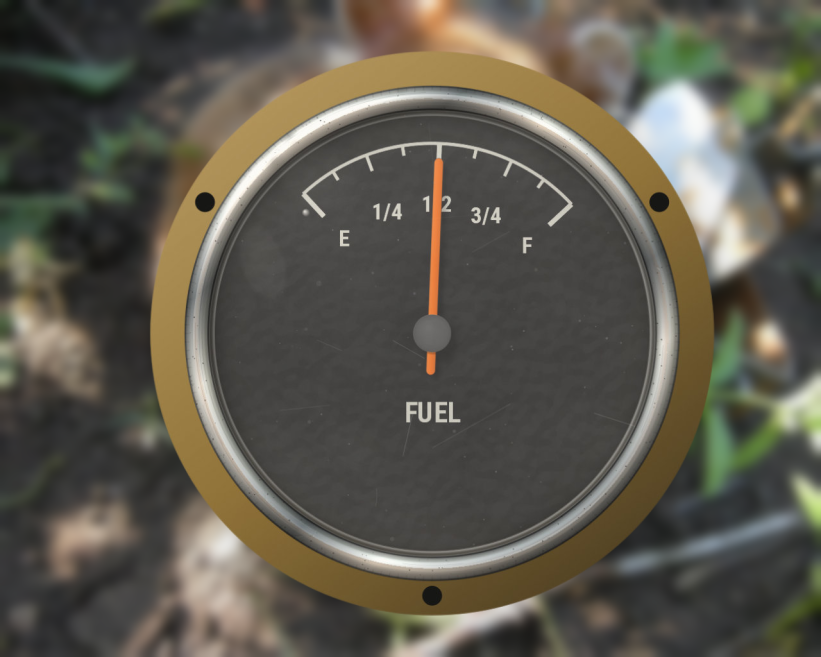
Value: **0.5**
